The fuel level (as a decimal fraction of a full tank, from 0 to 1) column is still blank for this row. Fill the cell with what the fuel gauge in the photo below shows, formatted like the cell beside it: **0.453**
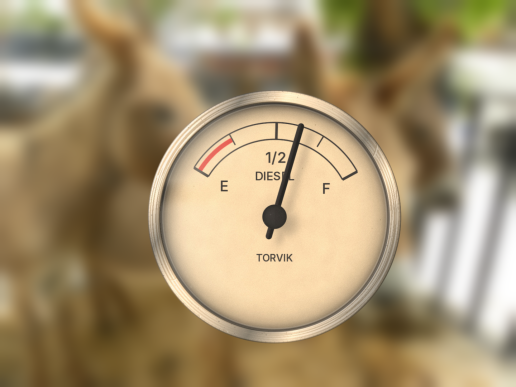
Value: **0.625**
